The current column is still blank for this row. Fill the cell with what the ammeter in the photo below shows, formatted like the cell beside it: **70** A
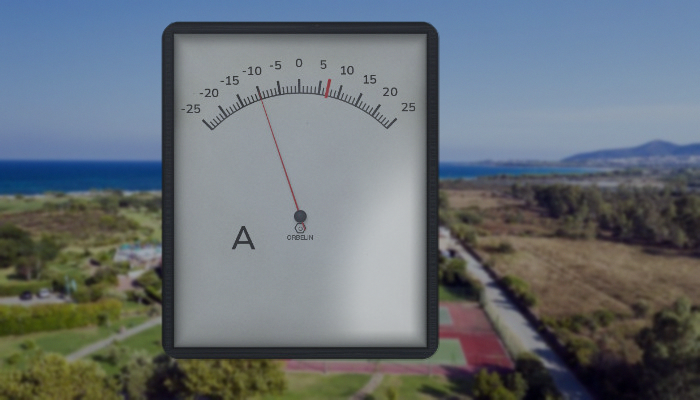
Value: **-10** A
